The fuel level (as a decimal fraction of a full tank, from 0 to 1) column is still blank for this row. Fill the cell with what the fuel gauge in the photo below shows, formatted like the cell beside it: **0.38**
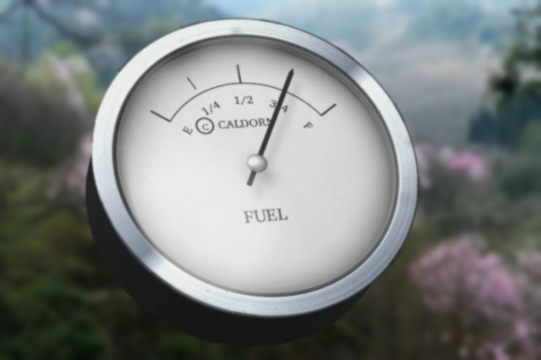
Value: **0.75**
